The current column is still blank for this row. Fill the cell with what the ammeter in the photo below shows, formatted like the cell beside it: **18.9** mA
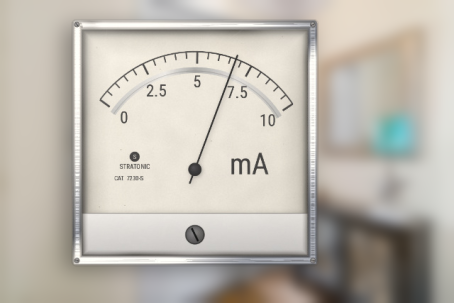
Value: **6.75** mA
